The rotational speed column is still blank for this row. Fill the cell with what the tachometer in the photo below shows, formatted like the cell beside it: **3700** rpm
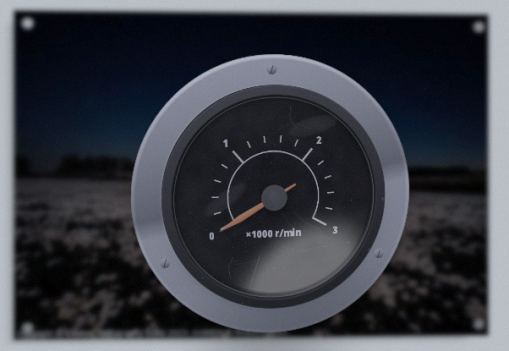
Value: **0** rpm
